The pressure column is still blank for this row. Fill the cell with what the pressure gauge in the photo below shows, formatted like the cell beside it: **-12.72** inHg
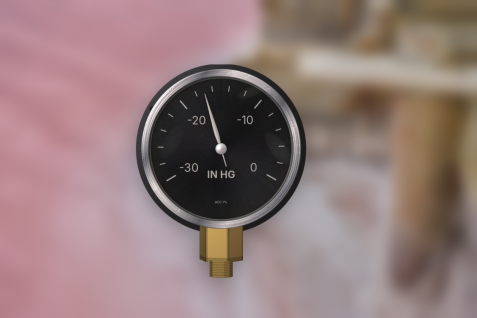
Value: **-17** inHg
